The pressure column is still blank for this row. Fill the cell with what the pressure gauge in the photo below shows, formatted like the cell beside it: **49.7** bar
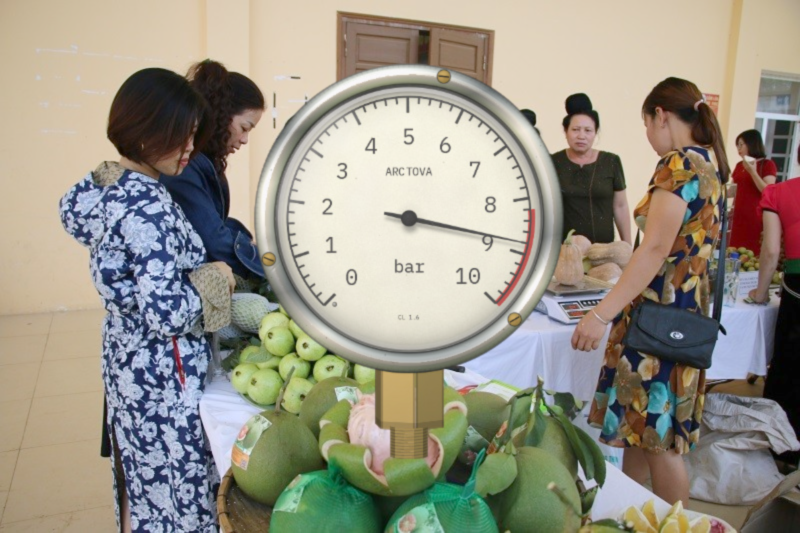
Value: **8.8** bar
